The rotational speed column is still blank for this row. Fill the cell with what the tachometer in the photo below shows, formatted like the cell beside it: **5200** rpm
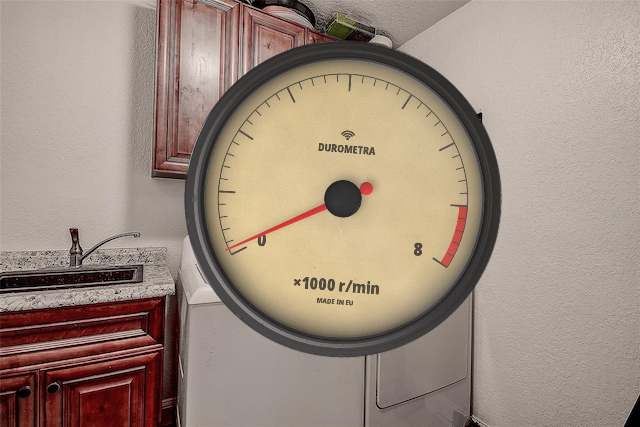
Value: **100** rpm
